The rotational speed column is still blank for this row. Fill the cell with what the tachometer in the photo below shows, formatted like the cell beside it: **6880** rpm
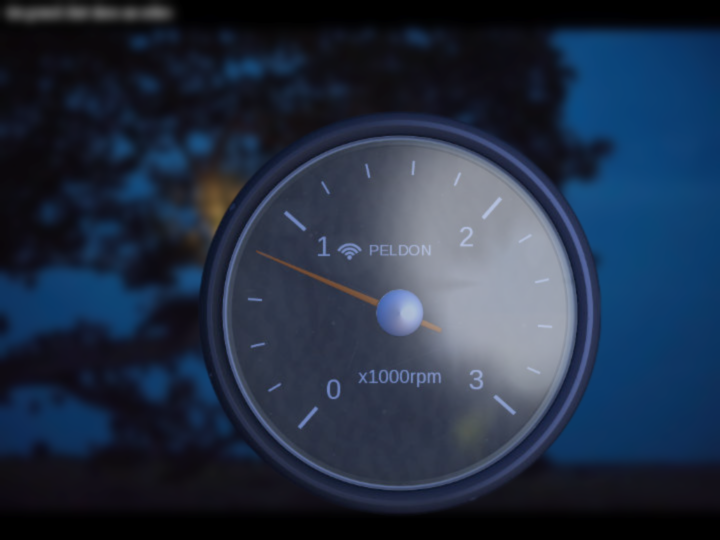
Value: **800** rpm
